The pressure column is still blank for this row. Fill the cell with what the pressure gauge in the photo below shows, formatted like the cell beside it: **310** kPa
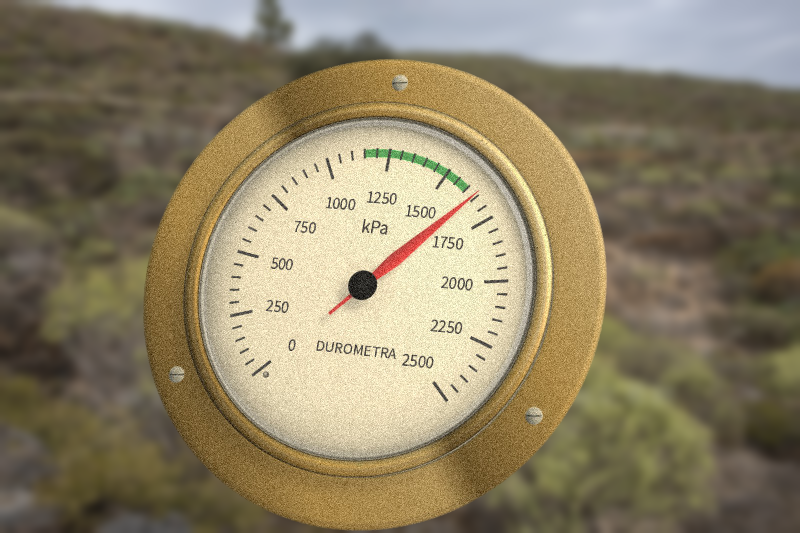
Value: **1650** kPa
